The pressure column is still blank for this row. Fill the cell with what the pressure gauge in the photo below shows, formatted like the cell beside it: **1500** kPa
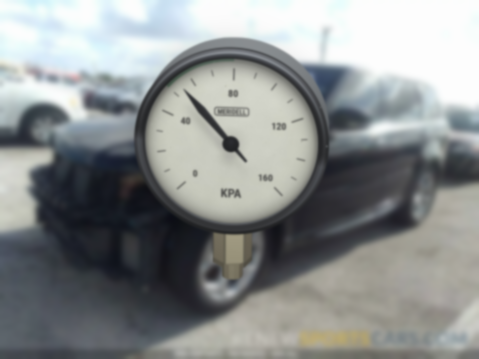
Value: **55** kPa
